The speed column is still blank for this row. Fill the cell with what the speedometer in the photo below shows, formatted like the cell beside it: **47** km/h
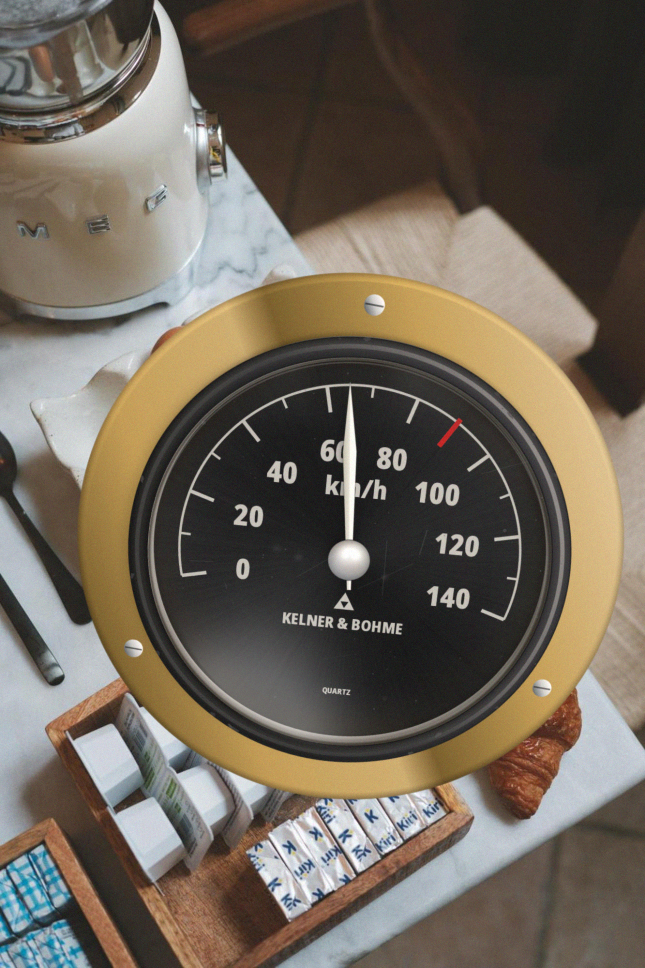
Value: **65** km/h
